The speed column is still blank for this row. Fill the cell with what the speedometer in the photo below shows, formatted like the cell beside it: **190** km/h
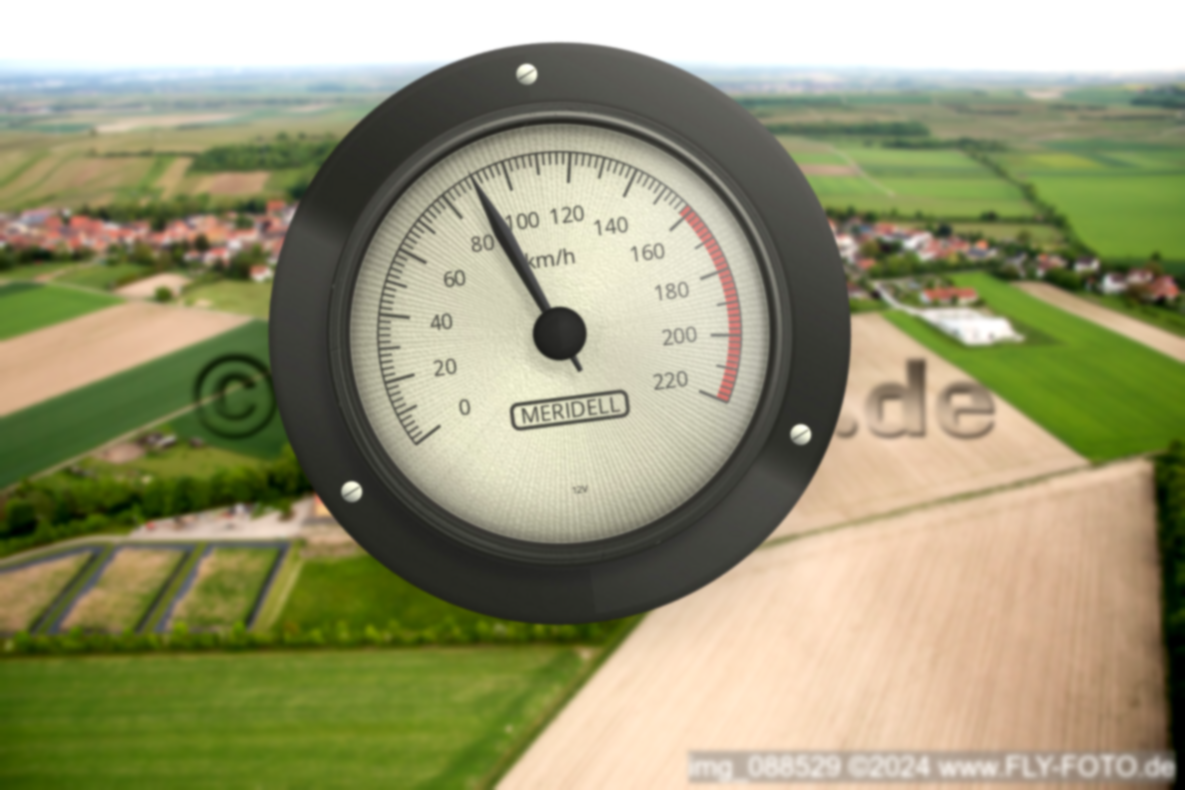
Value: **90** km/h
